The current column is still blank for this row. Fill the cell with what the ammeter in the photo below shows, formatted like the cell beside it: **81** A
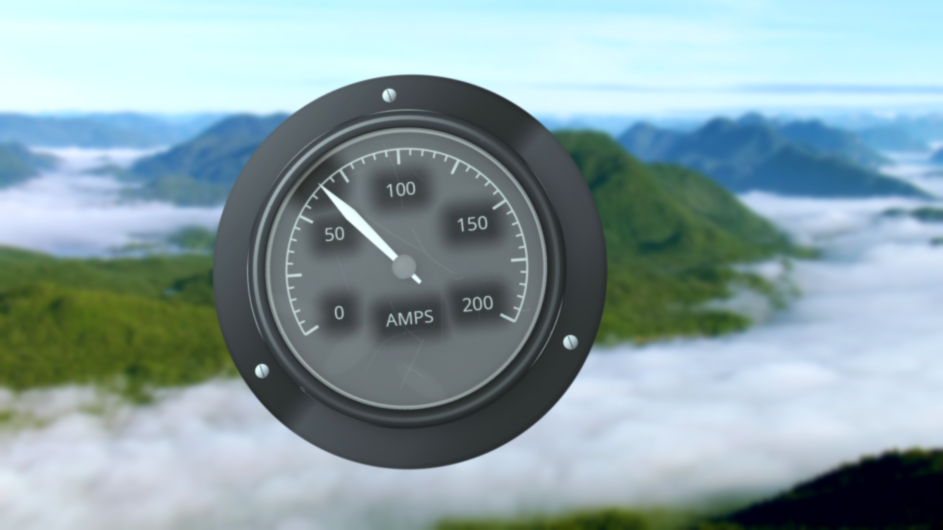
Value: **65** A
